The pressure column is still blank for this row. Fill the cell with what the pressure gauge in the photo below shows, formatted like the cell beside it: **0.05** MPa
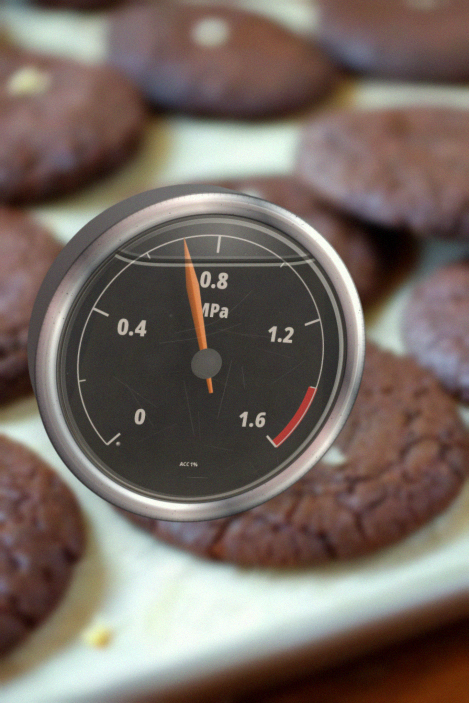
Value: **0.7** MPa
